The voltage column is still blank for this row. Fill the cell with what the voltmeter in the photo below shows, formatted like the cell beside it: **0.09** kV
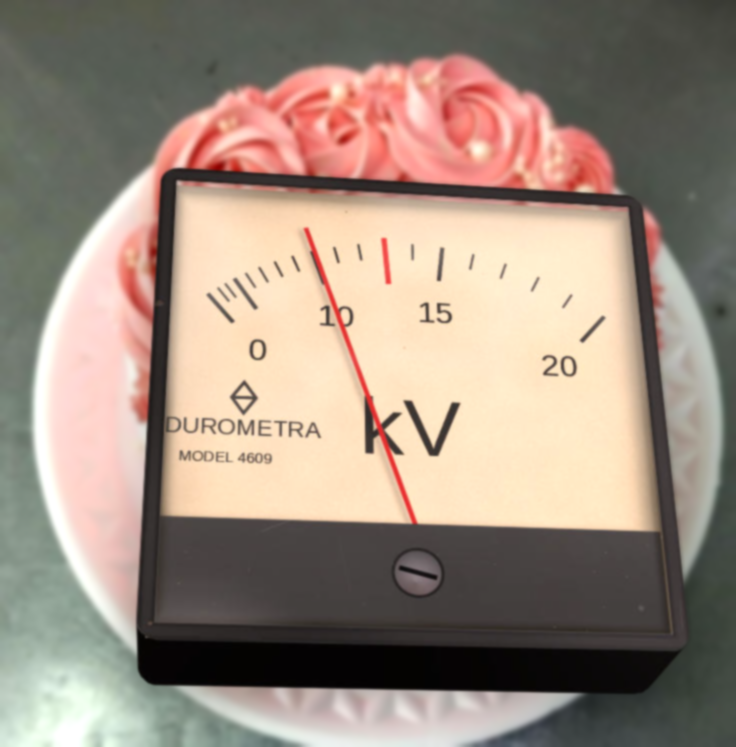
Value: **10** kV
